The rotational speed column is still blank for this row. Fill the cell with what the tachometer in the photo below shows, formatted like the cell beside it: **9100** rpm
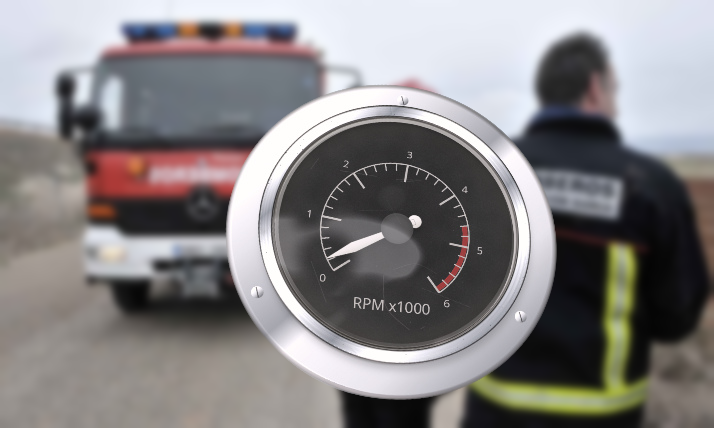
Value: **200** rpm
